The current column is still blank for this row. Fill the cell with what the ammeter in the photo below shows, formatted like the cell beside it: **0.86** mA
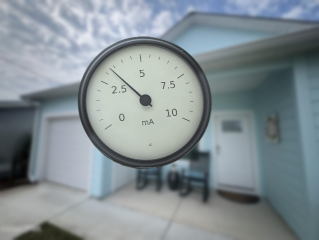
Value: **3.25** mA
